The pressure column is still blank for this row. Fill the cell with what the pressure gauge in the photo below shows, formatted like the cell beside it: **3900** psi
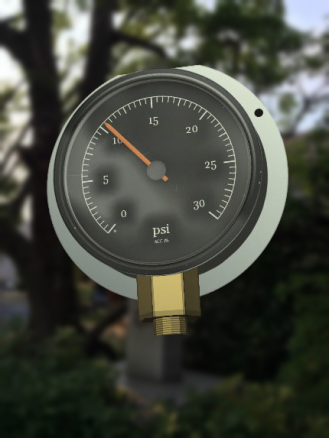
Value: **10.5** psi
